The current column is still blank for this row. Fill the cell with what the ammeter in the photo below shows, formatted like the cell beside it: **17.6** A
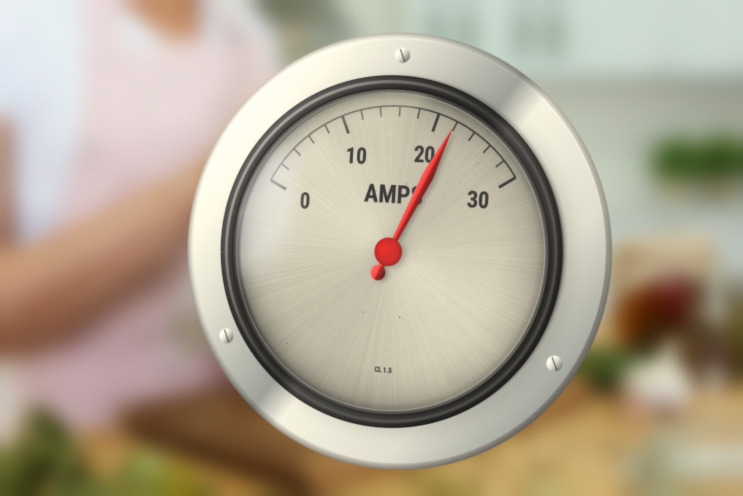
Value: **22** A
